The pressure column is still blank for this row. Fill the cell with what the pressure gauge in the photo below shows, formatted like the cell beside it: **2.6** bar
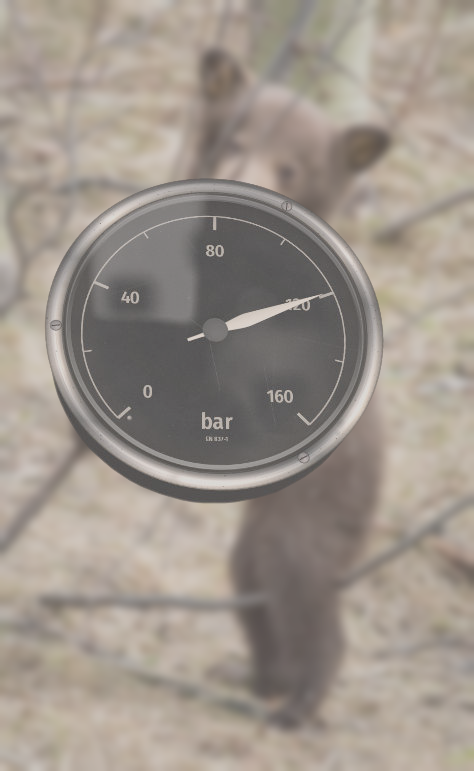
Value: **120** bar
